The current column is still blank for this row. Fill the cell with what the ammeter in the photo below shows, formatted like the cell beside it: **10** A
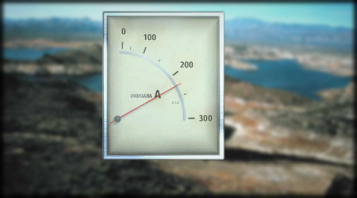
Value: **225** A
